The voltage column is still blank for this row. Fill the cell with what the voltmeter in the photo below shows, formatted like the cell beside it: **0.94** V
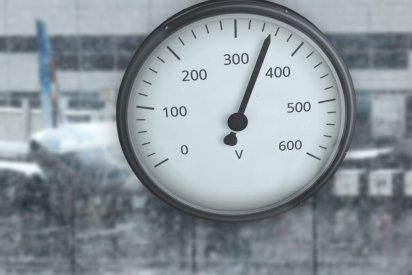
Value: **350** V
